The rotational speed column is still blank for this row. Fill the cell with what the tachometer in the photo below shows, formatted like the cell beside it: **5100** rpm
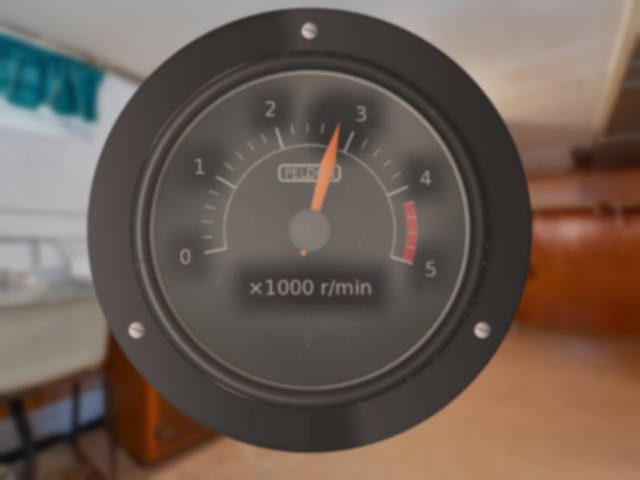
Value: **2800** rpm
